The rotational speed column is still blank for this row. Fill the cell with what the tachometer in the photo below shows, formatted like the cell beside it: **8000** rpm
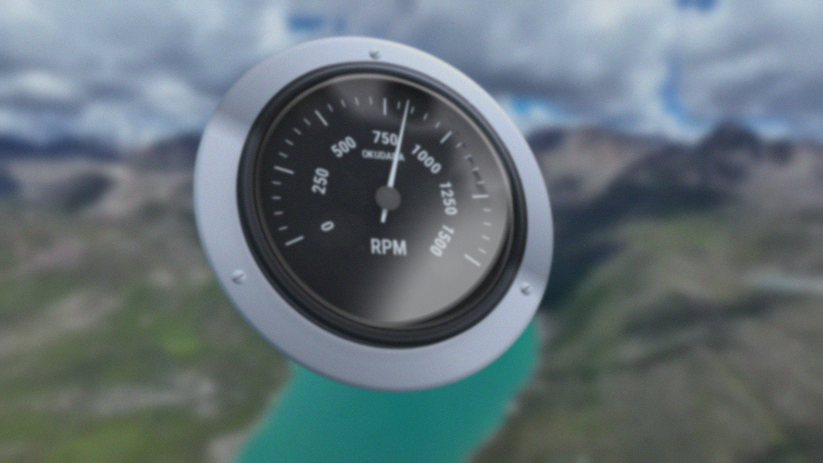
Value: **825** rpm
